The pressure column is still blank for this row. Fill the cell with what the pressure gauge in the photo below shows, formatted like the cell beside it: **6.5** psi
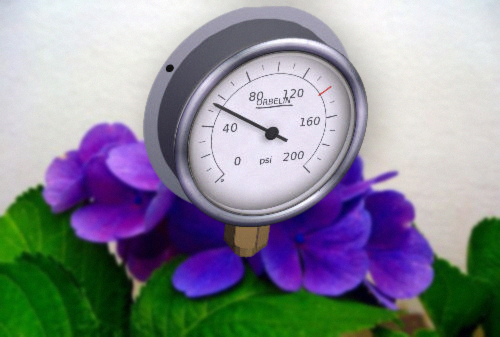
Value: **55** psi
